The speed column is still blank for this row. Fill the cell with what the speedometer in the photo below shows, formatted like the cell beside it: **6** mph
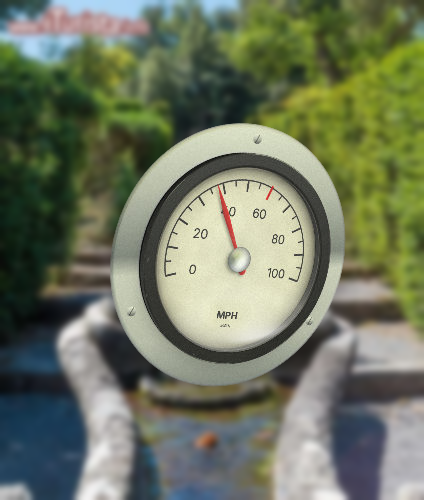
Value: **37.5** mph
